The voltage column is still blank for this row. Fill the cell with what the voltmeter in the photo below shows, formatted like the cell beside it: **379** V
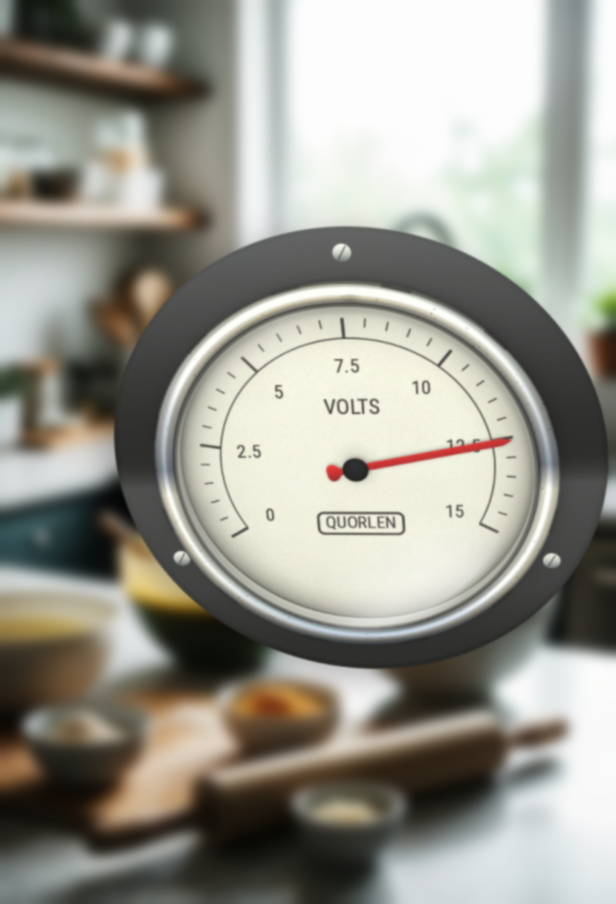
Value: **12.5** V
